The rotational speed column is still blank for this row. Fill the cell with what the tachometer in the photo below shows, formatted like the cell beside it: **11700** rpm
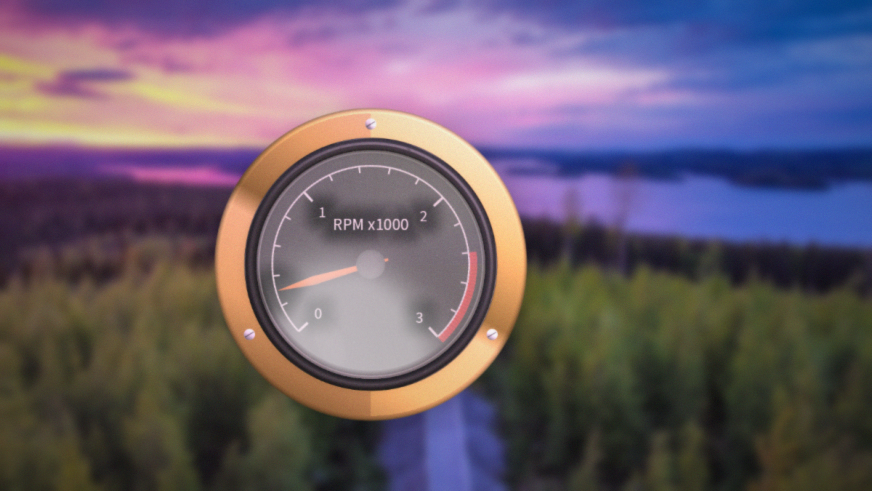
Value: **300** rpm
